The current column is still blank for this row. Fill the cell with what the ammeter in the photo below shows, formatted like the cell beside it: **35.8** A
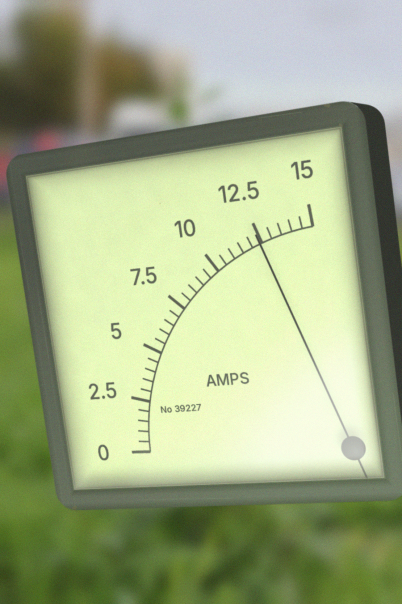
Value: **12.5** A
